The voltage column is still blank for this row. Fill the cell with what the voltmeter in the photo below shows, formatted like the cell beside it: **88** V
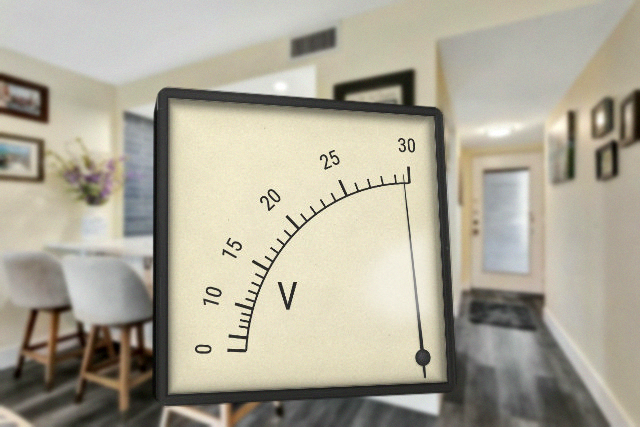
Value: **29.5** V
